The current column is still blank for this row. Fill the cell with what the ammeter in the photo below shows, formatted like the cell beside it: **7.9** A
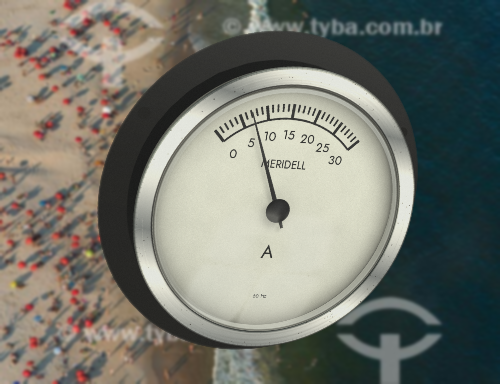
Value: **7** A
